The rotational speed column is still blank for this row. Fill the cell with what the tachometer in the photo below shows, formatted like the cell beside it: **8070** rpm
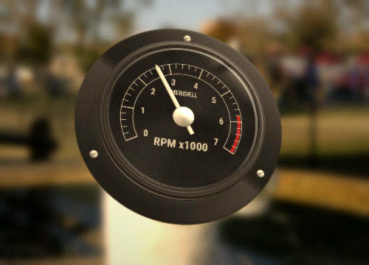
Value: **2600** rpm
